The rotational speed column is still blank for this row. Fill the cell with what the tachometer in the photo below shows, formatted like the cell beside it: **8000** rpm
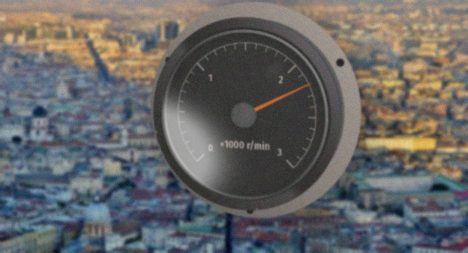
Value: **2200** rpm
